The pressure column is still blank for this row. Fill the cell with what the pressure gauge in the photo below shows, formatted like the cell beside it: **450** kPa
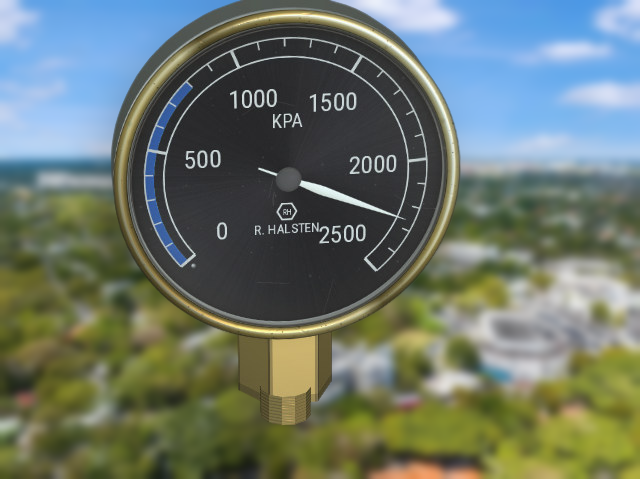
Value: **2250** kPa
